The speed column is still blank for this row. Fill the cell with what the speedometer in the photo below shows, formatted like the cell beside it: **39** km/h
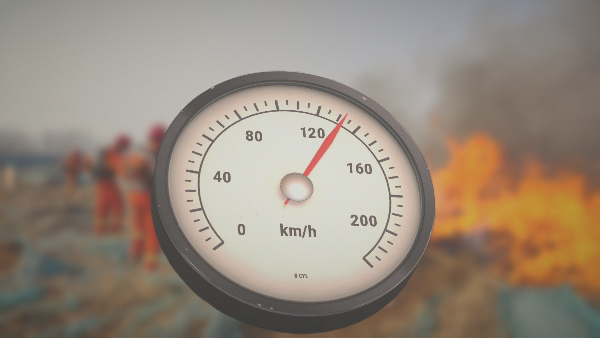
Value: **132.5** km/h
